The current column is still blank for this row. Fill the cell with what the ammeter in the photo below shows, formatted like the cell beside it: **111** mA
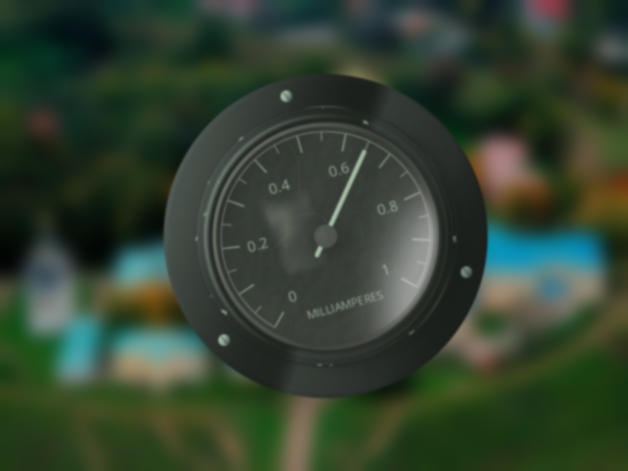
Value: **0.65** mA
